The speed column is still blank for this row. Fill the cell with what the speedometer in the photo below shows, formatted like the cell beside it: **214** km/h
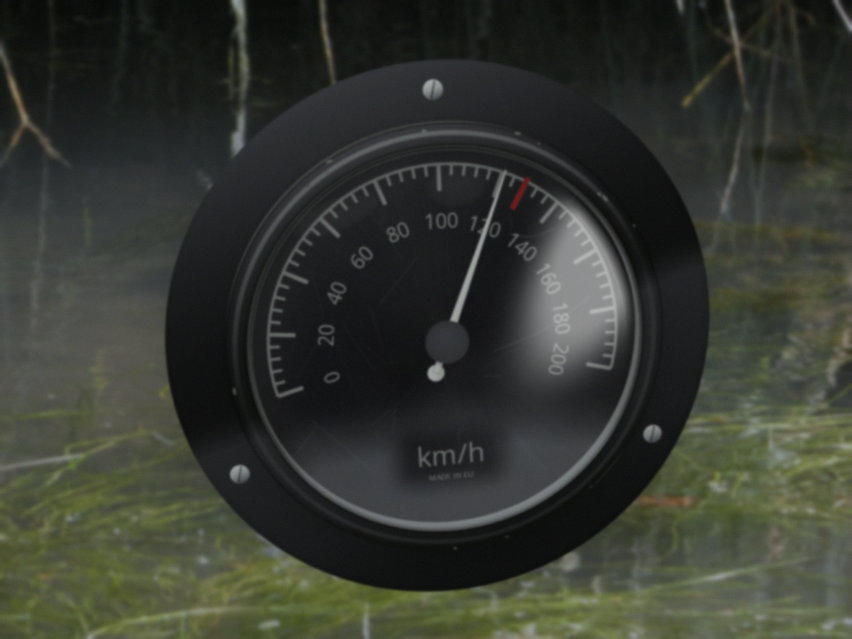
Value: **120** km/h
